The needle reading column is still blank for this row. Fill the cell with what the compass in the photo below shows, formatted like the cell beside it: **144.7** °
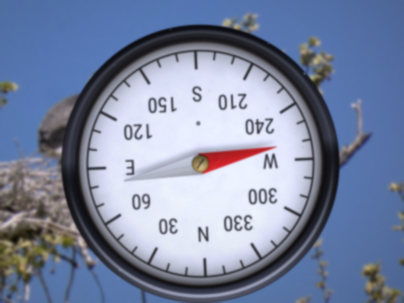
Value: **260** °
